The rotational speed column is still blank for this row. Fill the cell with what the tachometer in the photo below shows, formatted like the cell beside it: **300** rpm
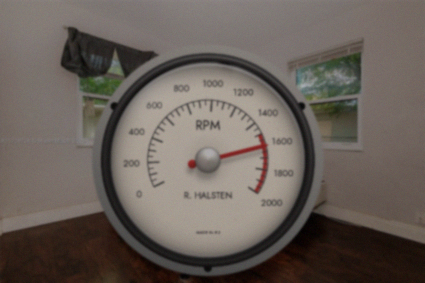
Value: **1600** rpm
